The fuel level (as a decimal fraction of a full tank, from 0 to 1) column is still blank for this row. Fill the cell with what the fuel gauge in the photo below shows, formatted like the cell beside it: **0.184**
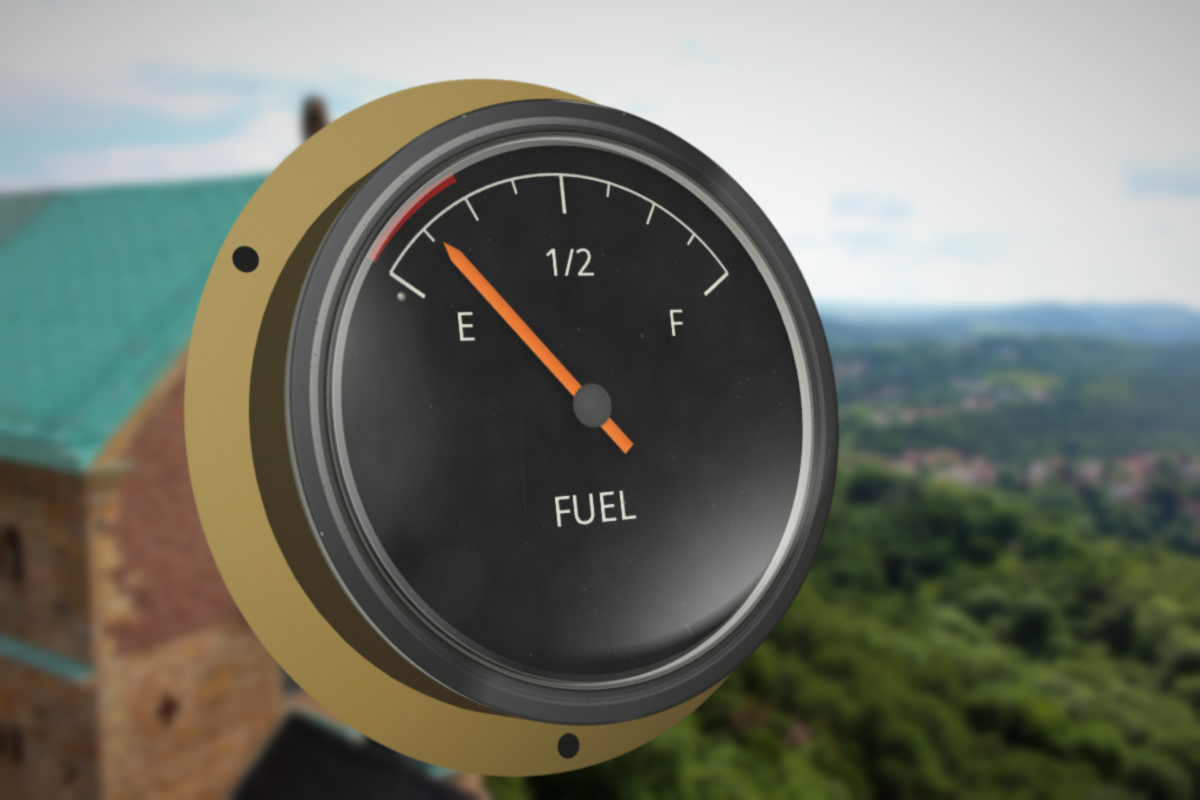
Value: **0.125**
